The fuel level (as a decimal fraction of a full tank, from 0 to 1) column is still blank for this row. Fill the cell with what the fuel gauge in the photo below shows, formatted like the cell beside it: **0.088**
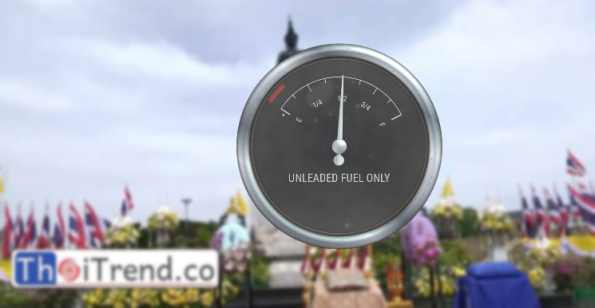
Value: **0.5**
